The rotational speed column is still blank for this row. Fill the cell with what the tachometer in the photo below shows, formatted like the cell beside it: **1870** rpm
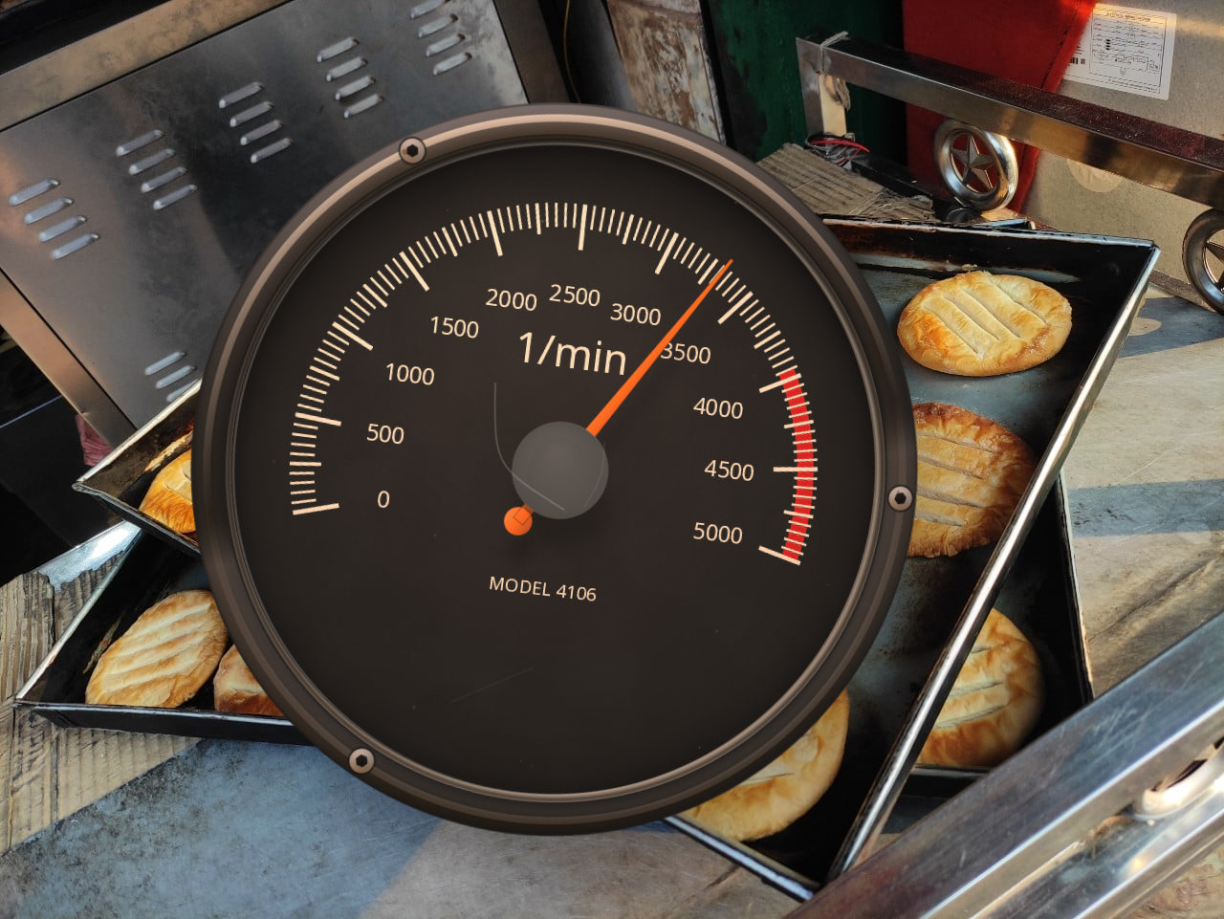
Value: **3300** rpm
